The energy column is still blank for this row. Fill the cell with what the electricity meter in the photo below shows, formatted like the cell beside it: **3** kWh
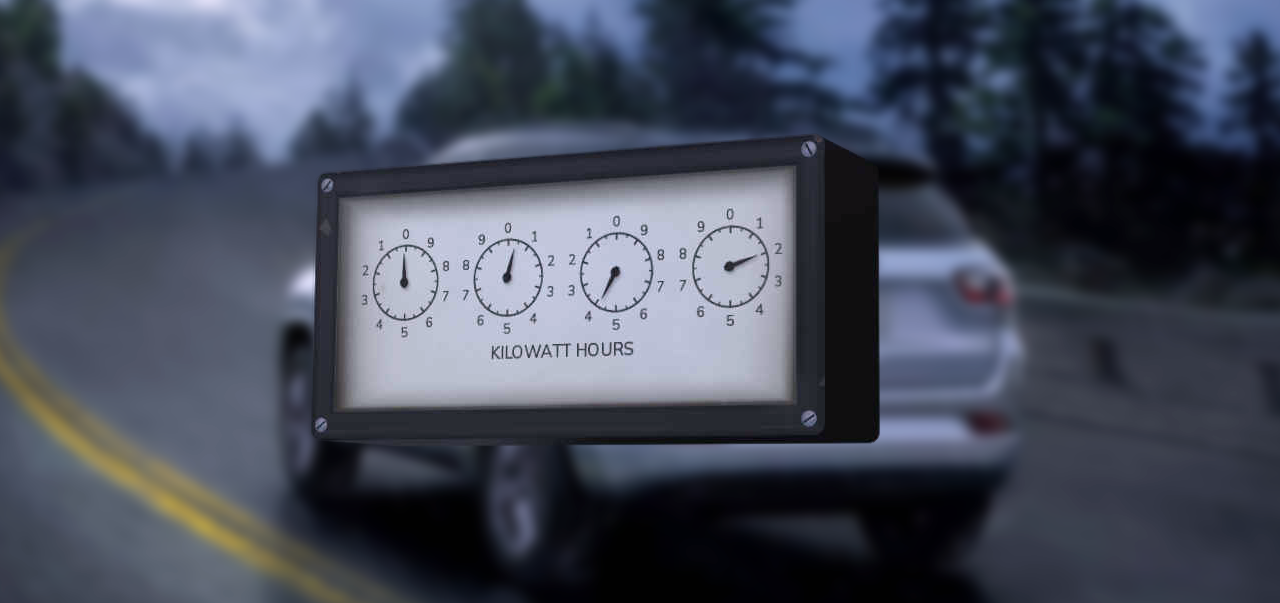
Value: **42** kWh
